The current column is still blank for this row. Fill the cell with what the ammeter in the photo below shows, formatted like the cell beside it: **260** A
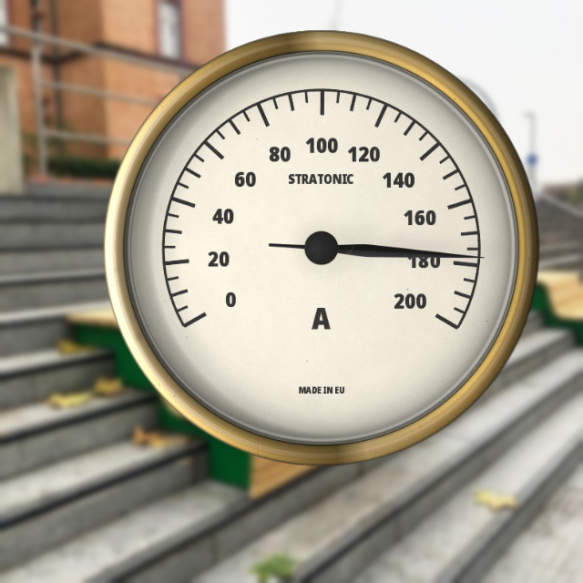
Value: **177.5** A
